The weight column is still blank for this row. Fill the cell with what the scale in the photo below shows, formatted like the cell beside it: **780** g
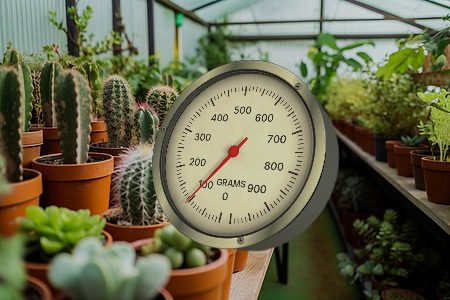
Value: **100** g
